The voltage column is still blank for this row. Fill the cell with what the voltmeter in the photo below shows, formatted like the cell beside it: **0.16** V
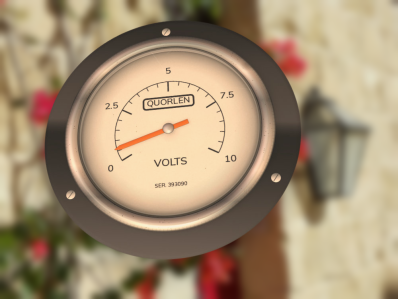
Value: **0.5** V
